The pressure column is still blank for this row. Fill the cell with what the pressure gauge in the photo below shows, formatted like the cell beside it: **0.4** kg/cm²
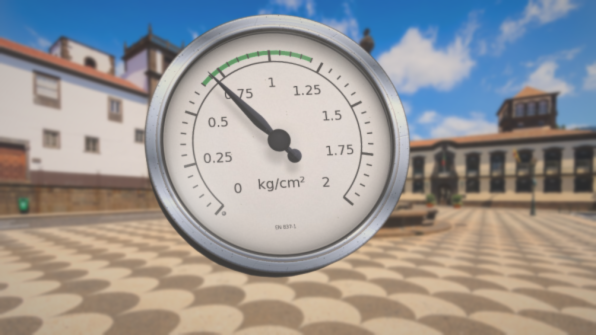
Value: **0.7** kg/cm²
